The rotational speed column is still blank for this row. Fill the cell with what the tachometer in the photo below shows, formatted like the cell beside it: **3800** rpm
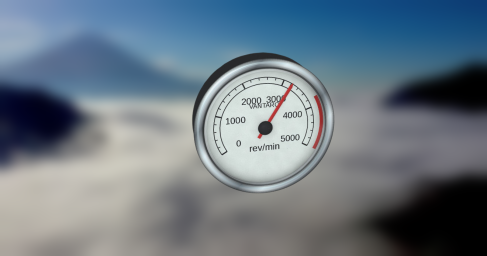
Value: **3200** rpm
